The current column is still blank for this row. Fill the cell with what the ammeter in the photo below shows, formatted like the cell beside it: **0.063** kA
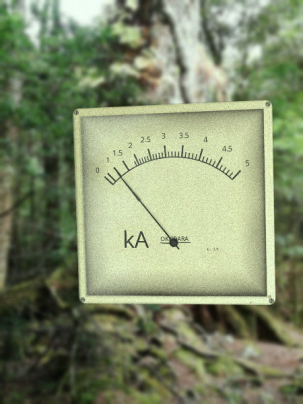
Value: **1** kA
